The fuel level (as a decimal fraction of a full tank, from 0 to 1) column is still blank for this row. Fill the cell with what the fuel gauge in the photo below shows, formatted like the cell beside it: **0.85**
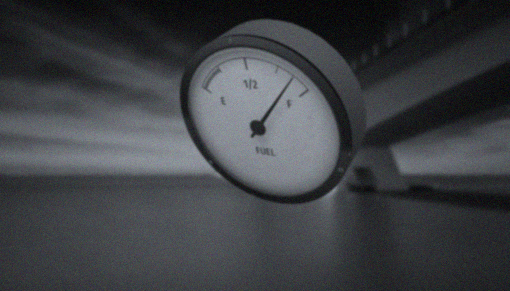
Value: **0.875**
